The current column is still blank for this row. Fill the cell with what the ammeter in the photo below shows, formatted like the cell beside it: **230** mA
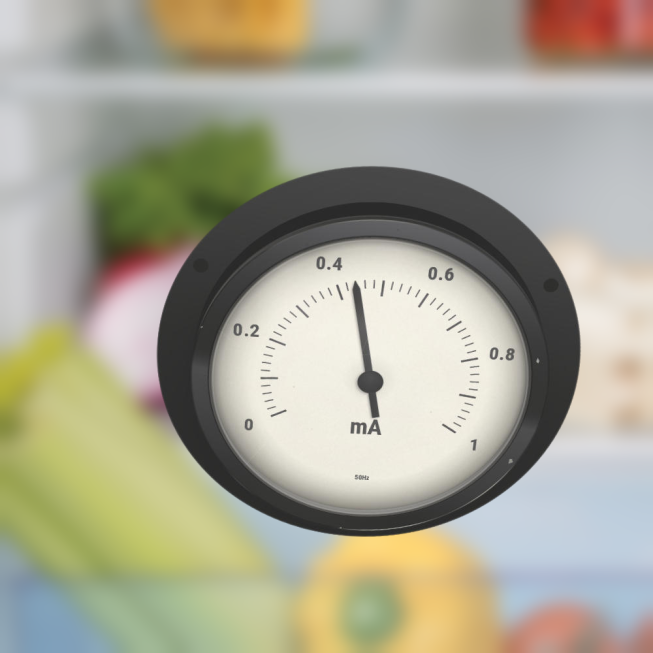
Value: **0.44** mA
